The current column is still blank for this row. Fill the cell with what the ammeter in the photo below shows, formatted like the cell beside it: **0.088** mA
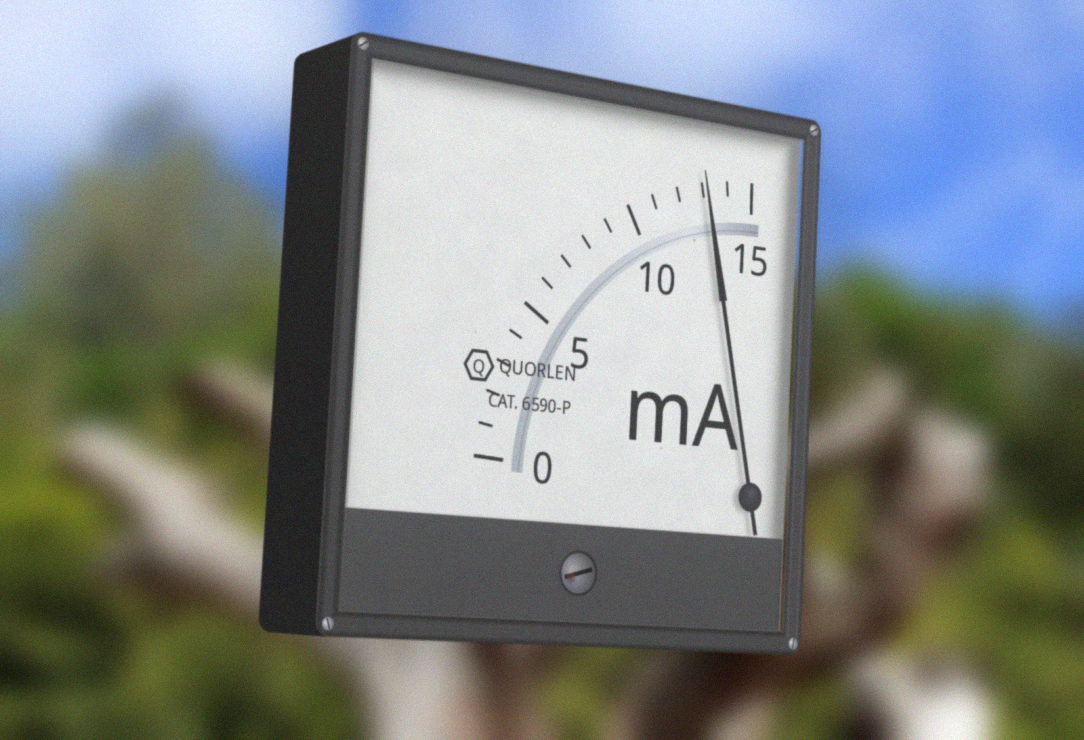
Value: **13** mA
